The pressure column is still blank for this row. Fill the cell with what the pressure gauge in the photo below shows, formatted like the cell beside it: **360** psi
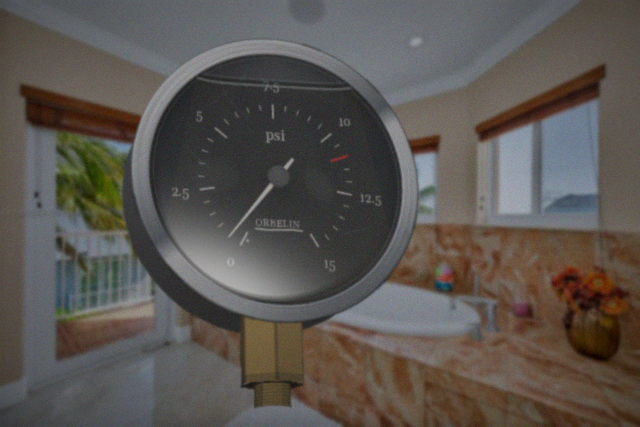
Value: **0.5** psi
